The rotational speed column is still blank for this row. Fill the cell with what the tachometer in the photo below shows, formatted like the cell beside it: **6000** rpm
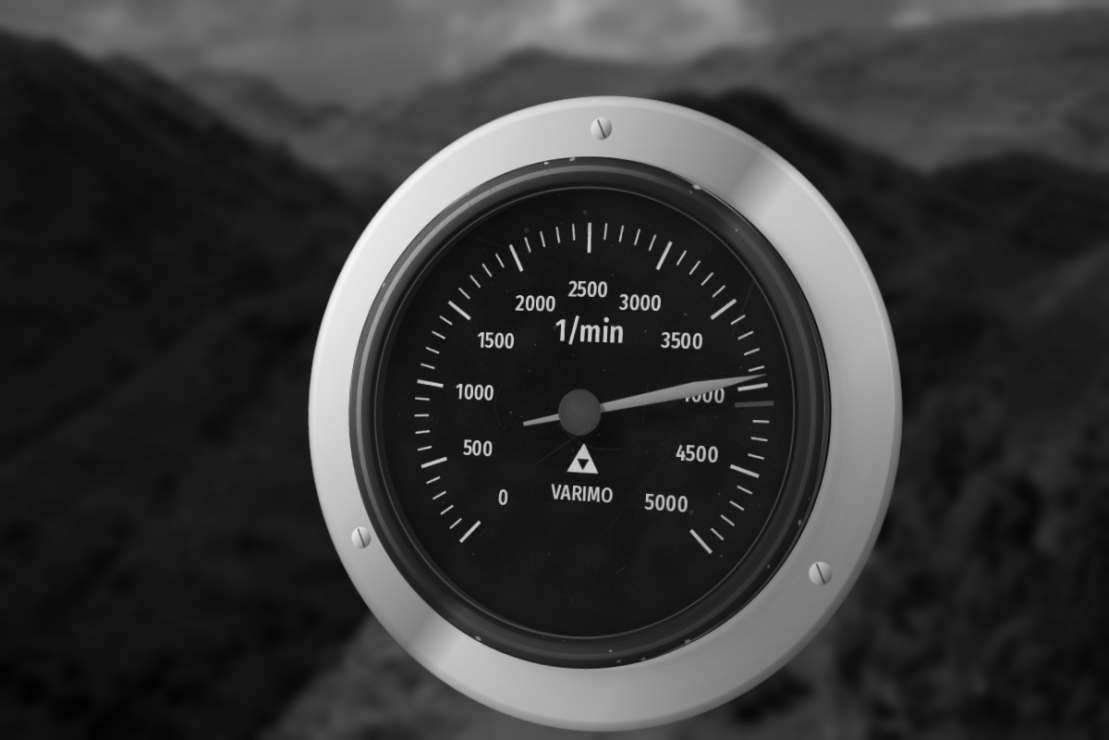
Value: **3950** rpm
